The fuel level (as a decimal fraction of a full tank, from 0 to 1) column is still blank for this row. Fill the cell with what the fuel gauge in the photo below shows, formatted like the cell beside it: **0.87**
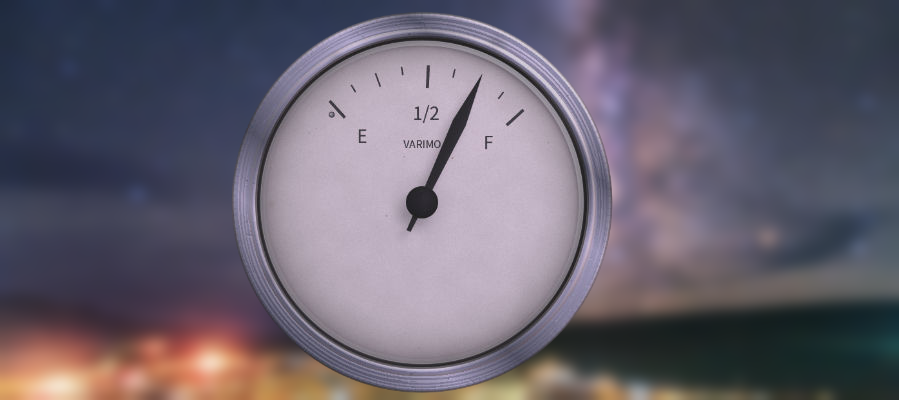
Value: **0.75**
